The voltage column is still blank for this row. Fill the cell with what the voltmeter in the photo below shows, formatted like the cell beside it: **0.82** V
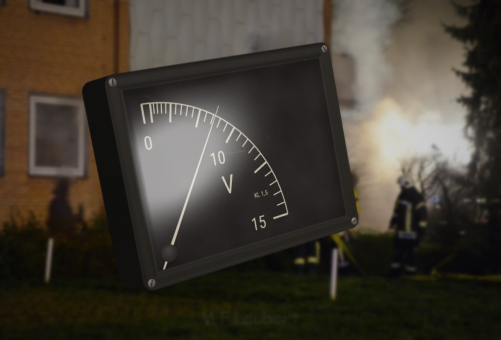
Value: **8.5** V
